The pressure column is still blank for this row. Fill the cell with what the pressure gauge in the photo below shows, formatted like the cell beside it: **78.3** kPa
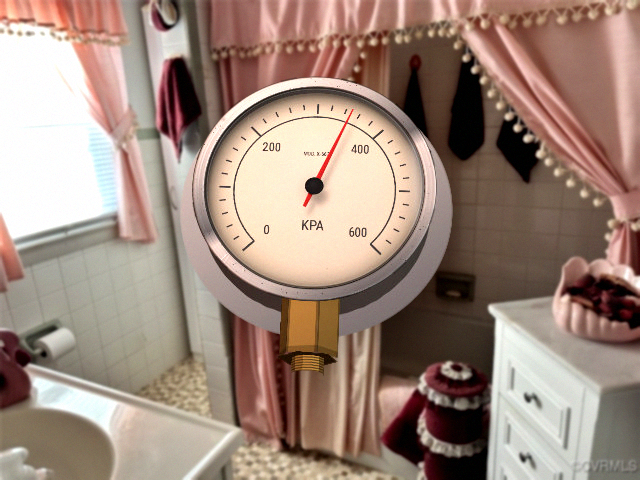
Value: **350** kPa
